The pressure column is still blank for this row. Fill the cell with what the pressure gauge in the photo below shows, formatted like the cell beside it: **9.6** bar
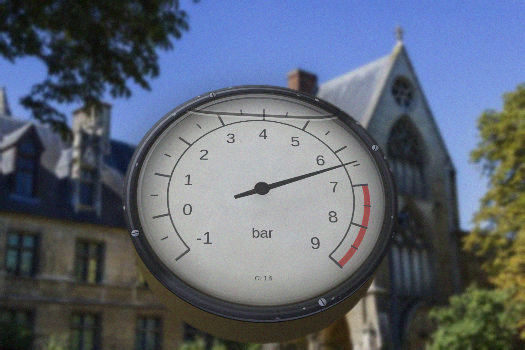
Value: **6.5** bar
